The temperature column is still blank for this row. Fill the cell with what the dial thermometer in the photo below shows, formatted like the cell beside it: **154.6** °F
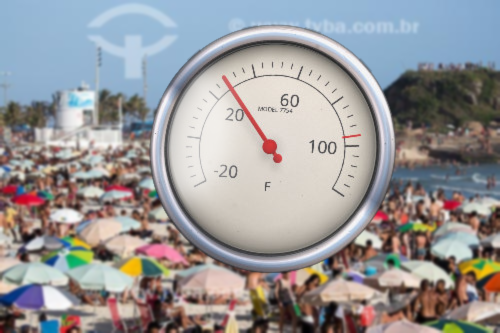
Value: **28** °F
